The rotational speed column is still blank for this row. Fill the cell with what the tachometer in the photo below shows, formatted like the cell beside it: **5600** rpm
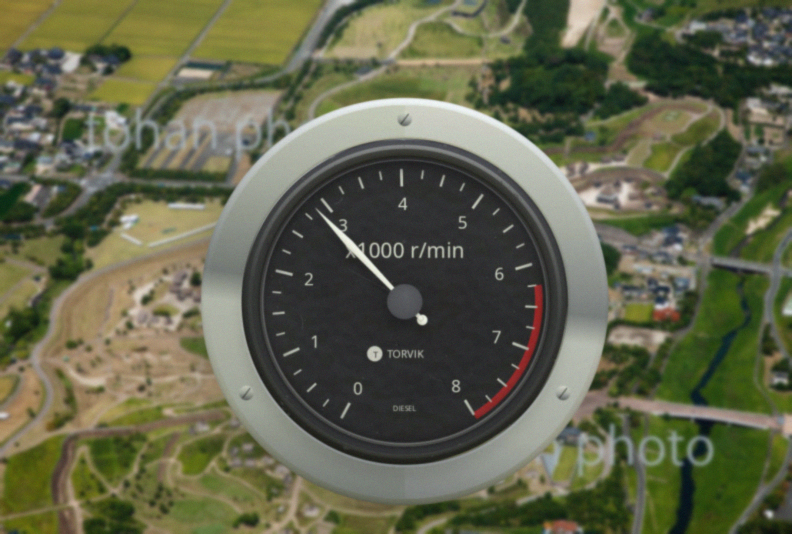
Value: **2875** rpm
